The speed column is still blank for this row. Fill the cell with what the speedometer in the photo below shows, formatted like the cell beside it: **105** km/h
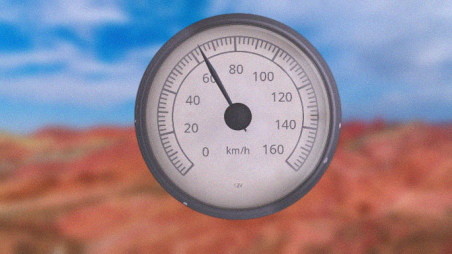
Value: **64** km/h
